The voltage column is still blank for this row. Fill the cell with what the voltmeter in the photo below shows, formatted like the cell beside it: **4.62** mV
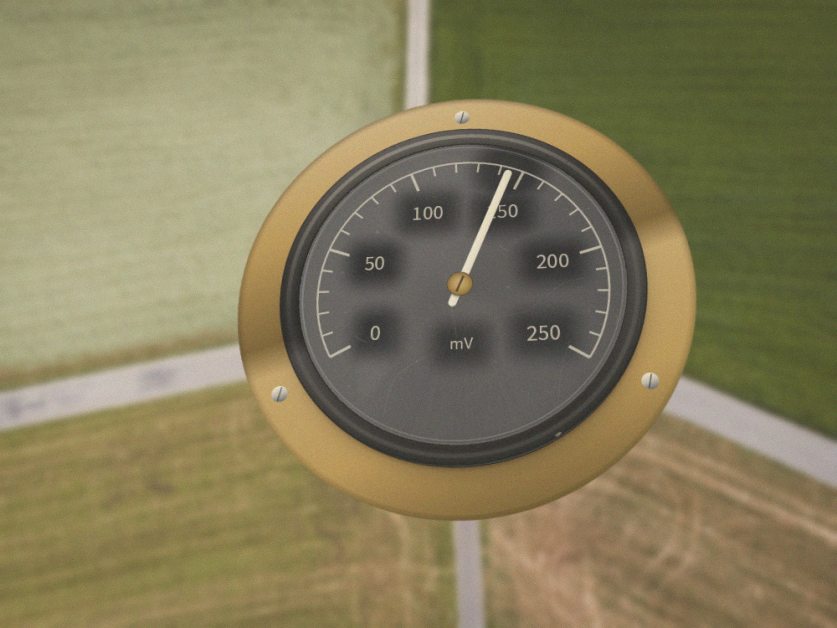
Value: **145** mV
